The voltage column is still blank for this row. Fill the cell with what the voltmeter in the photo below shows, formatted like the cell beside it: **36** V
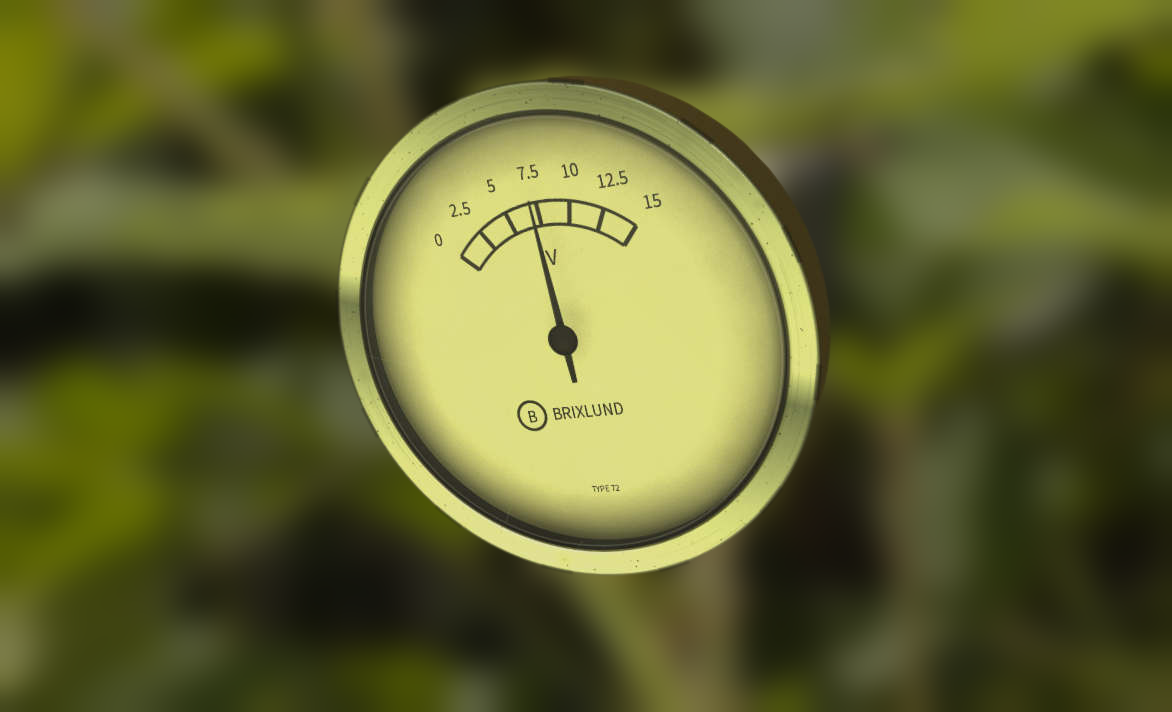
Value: **7.5** V
